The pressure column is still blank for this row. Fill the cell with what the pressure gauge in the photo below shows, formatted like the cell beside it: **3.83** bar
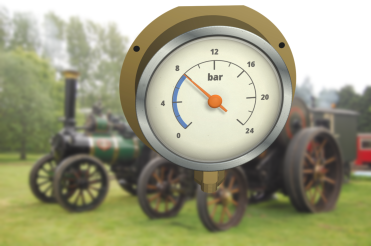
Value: **8** bar
